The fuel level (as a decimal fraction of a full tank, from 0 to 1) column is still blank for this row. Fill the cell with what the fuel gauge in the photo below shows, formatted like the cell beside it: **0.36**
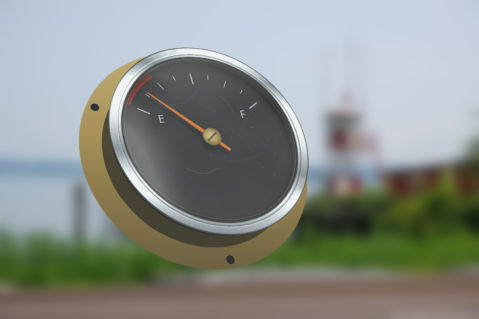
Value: **0.125**
